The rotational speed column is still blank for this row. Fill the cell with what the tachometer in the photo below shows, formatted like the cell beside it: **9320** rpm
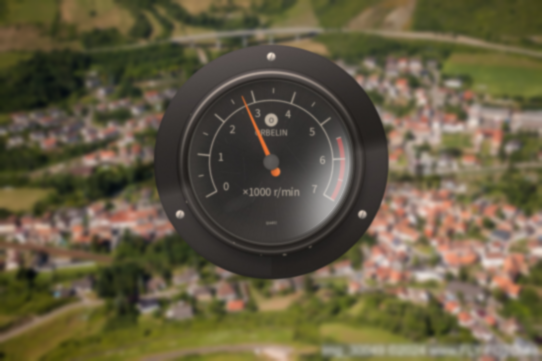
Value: **2750** rpm
